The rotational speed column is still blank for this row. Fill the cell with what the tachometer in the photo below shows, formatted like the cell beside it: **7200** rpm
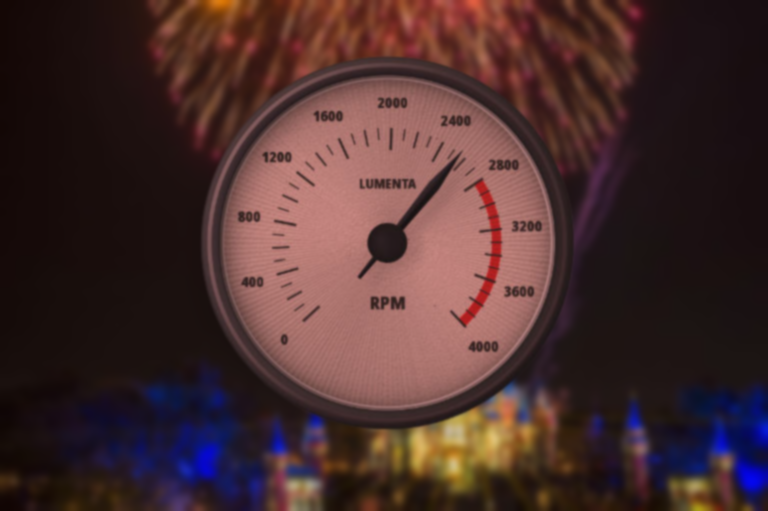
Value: **2550** rpm
